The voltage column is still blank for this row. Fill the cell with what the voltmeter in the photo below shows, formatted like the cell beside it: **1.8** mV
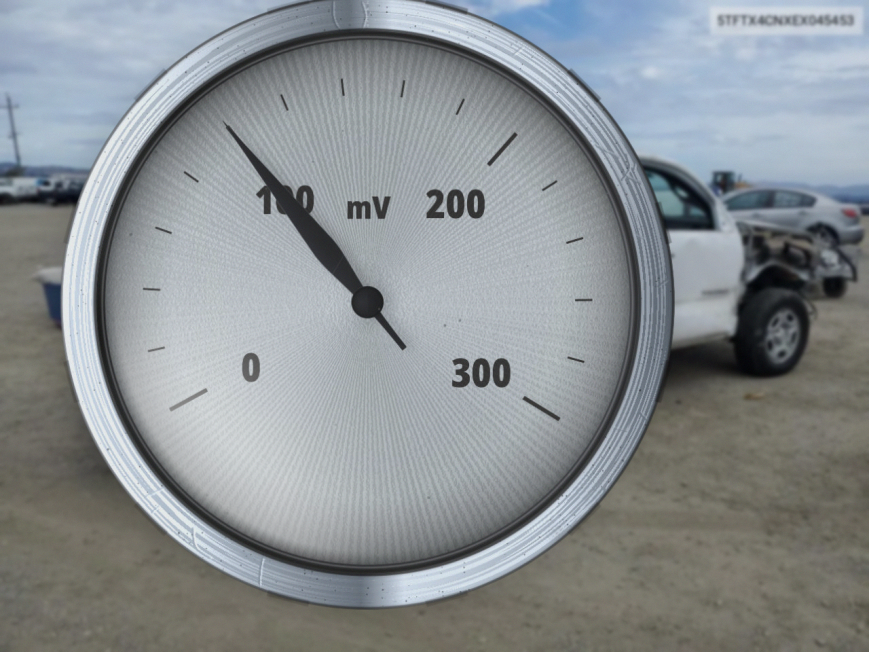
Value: **100** mV
